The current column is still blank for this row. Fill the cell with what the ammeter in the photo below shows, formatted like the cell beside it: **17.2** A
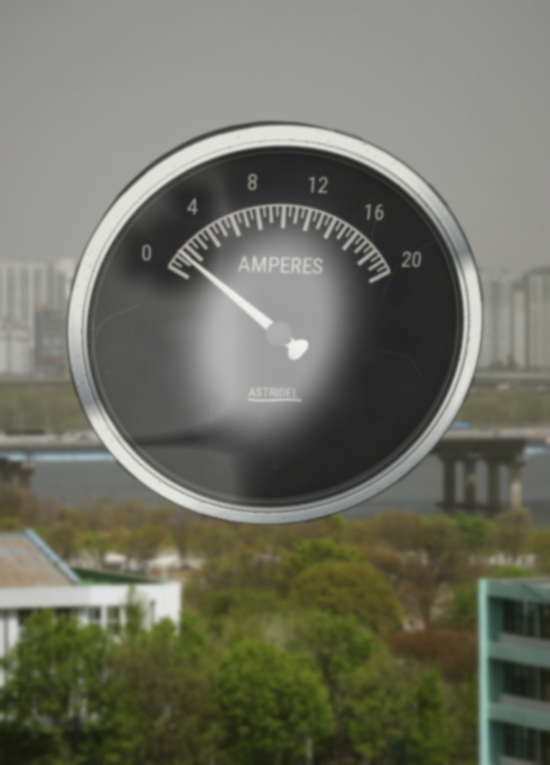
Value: **1.5** A
